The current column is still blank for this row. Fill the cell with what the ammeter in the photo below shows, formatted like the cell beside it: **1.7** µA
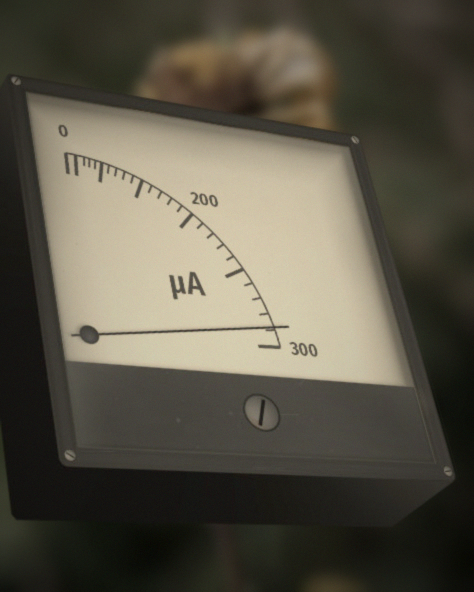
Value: **290** µA
